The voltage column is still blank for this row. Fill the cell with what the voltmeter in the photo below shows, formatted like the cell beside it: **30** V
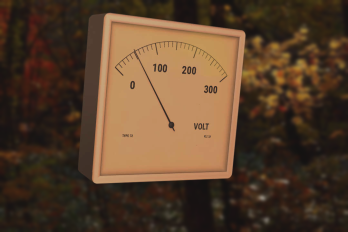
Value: **50** V
